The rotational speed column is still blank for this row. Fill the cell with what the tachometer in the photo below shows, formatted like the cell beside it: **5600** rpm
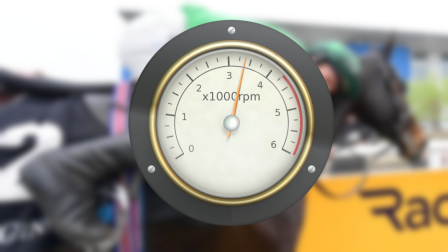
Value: **3375** rpm
